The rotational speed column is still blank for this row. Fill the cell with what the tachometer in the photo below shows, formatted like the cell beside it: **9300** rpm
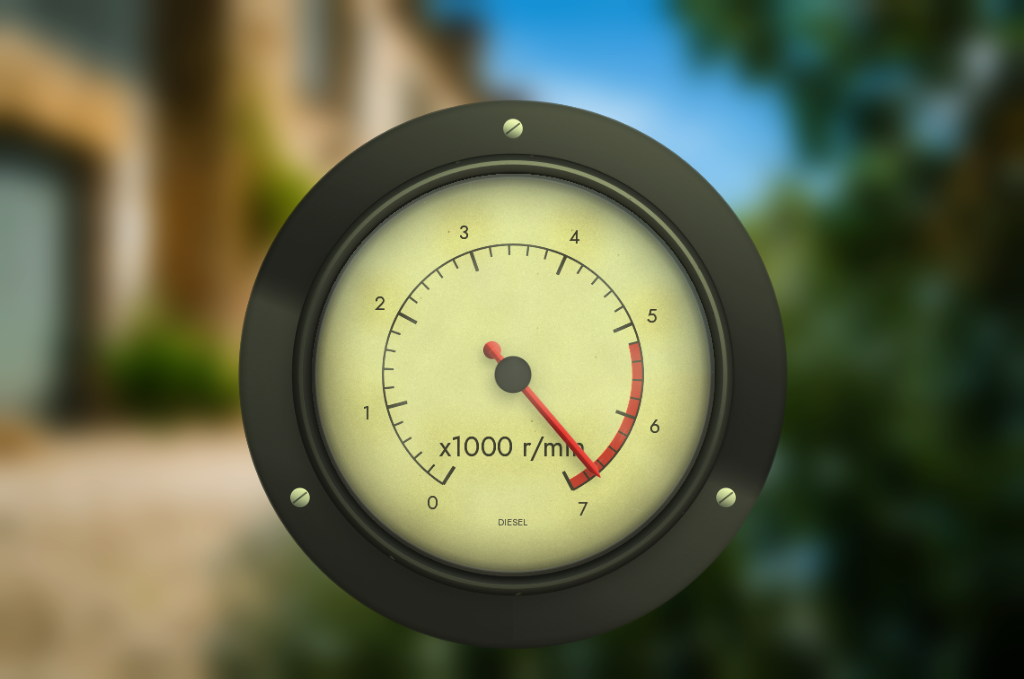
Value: **6700** rpm
